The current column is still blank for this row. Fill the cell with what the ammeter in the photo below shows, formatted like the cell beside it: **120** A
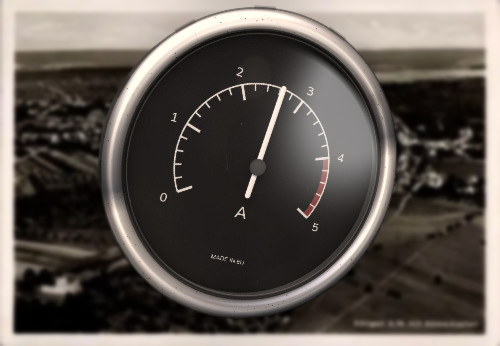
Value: **2.6** A
